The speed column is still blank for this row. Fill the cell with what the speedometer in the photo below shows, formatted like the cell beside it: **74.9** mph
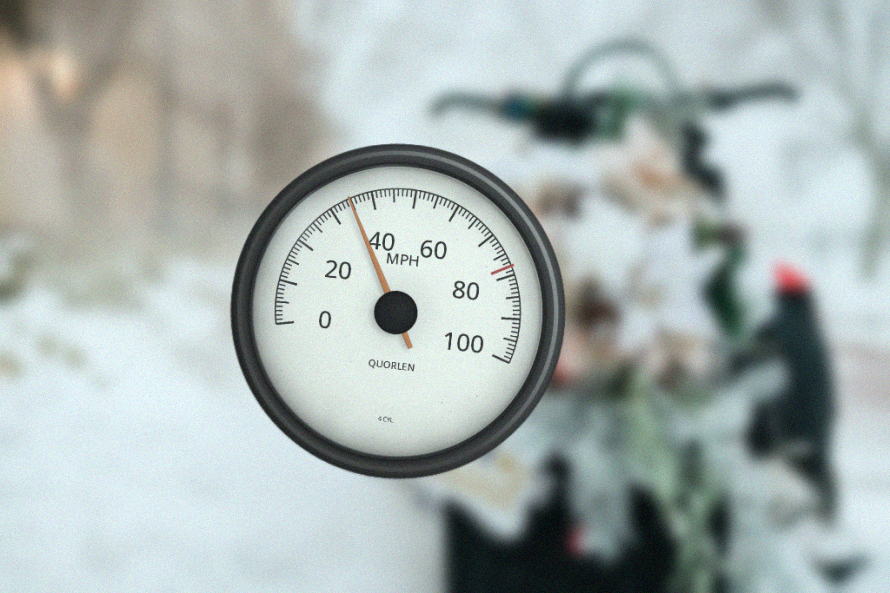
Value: **35** mph
